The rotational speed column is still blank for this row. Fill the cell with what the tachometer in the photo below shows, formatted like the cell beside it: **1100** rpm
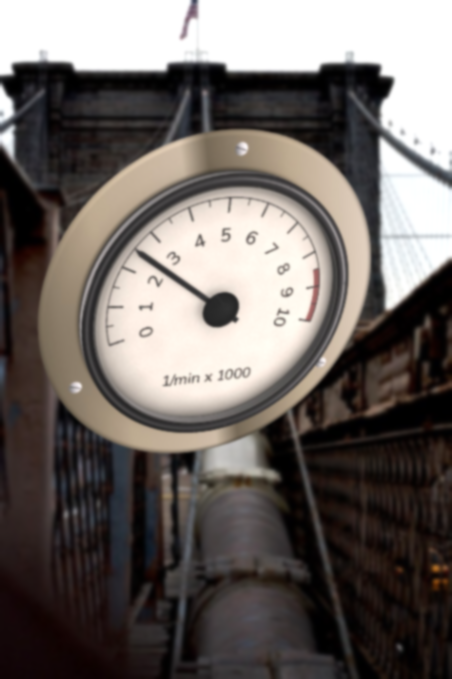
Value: **2500** rpm
